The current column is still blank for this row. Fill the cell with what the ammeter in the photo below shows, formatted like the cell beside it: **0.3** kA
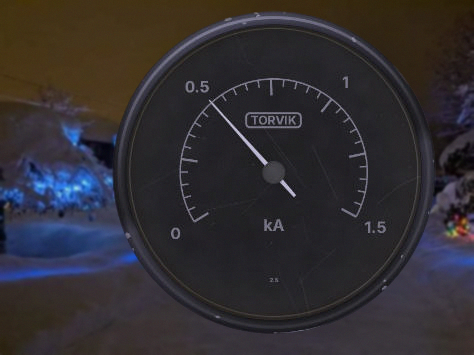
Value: **0.5** kA
